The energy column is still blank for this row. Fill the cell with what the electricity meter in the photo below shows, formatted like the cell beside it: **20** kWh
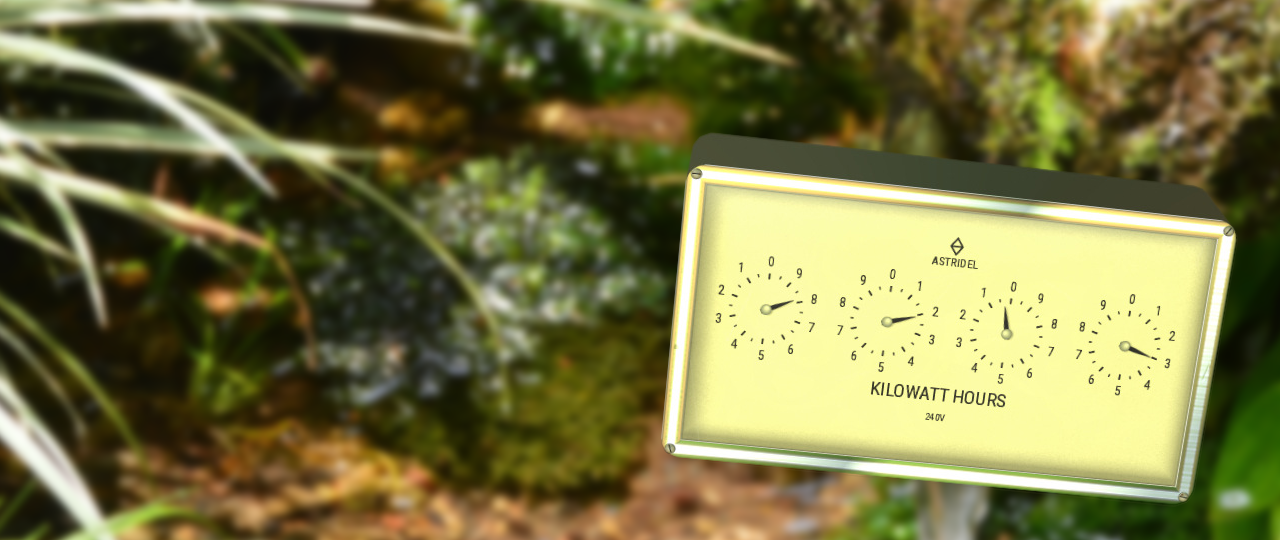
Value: **8203** kWh
